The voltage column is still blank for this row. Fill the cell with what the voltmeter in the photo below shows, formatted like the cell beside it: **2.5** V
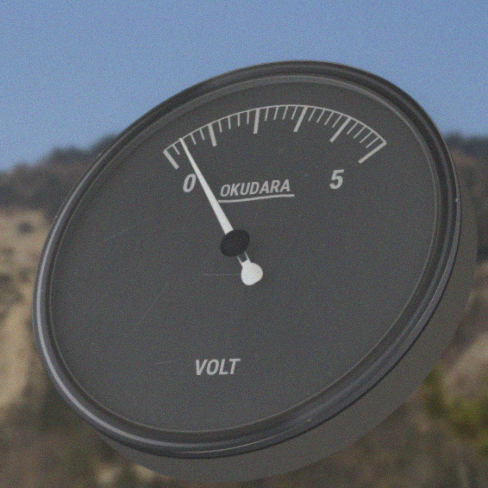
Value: **0.4** V
